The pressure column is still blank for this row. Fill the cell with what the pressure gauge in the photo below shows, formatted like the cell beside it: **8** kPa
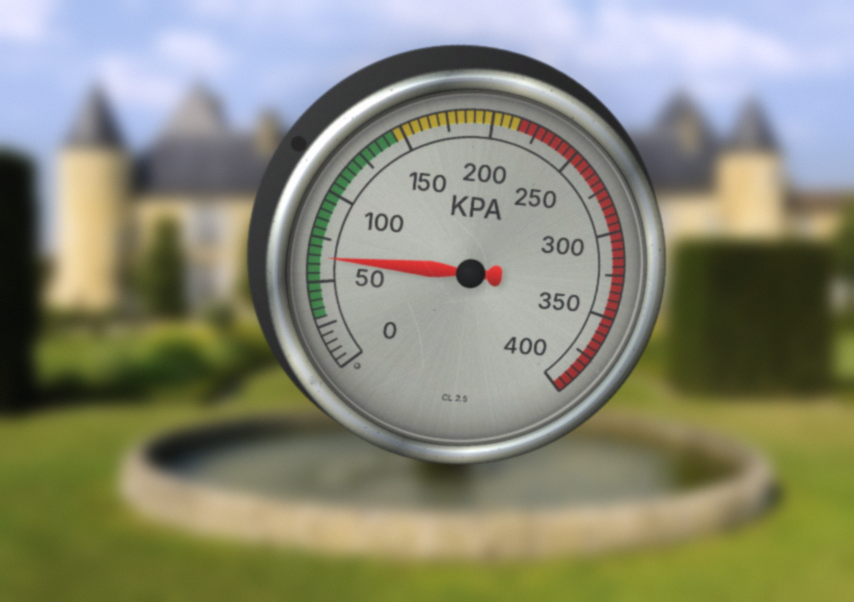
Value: **65** kPa
